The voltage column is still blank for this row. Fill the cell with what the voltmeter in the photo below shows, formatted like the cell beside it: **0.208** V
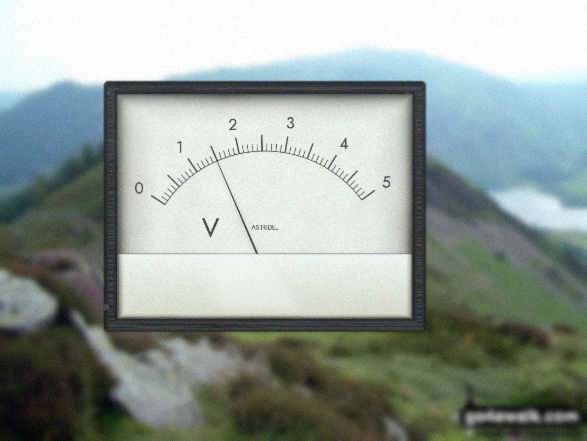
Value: **1.5** V
